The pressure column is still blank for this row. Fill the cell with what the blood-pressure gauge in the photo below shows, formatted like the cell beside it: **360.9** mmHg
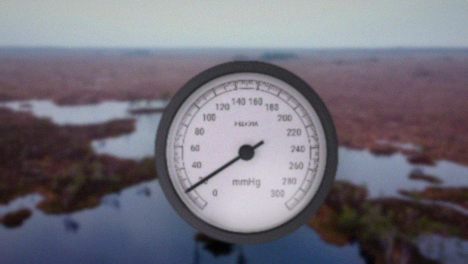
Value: **20** mmHg
